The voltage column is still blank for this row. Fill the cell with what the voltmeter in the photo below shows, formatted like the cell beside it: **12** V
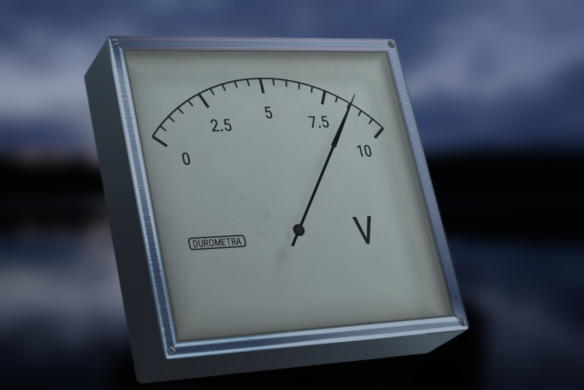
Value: **8.5** V
